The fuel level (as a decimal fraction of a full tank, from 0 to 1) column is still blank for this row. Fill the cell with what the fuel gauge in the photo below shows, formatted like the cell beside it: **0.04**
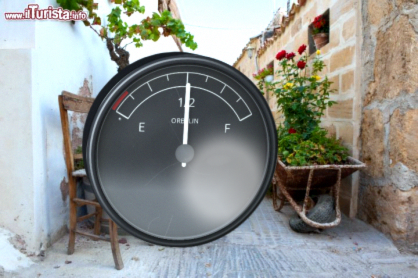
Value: **0.5**
